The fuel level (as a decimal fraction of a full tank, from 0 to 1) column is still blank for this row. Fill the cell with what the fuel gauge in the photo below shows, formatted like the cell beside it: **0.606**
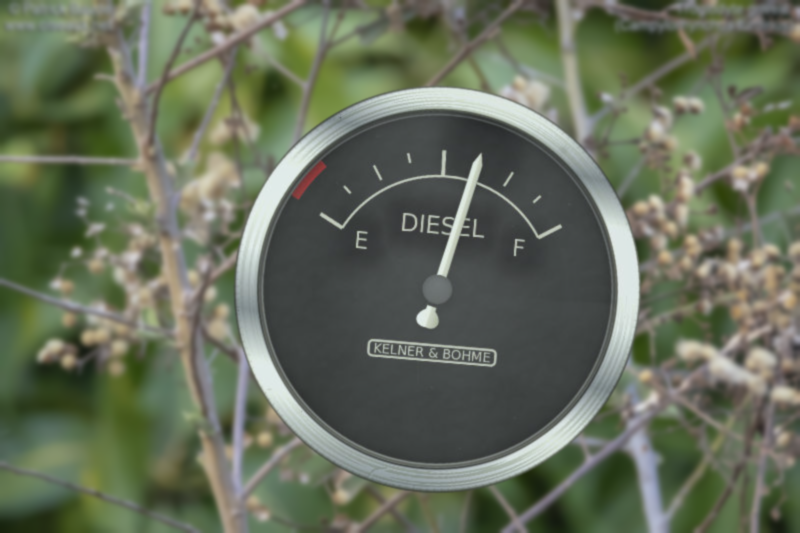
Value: **0.625**
